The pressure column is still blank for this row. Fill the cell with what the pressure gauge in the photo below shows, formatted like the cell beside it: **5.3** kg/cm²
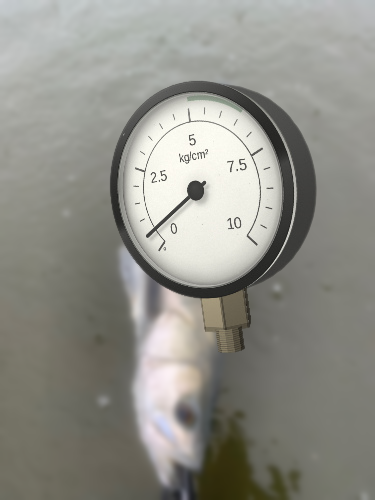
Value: **0.5** kg/cm²
